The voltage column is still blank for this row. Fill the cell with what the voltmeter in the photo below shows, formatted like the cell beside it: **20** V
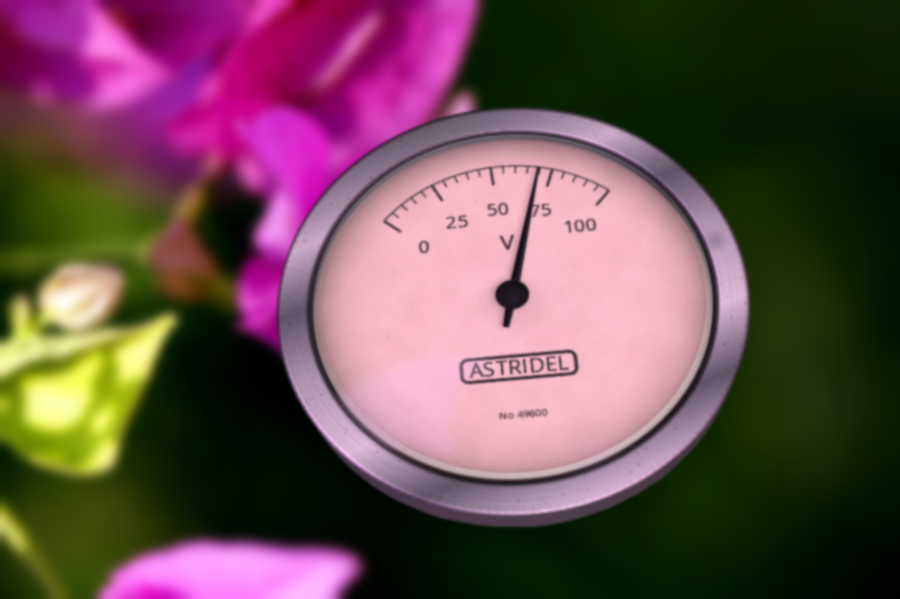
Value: **70** V
